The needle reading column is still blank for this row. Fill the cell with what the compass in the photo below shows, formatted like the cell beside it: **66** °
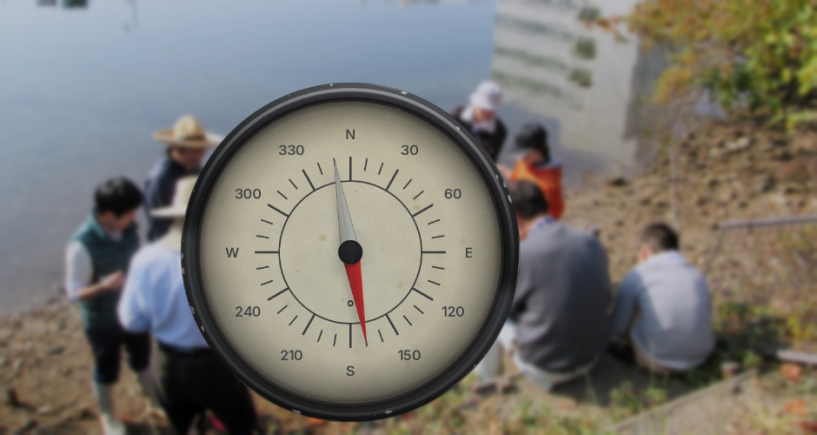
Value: **170** °
